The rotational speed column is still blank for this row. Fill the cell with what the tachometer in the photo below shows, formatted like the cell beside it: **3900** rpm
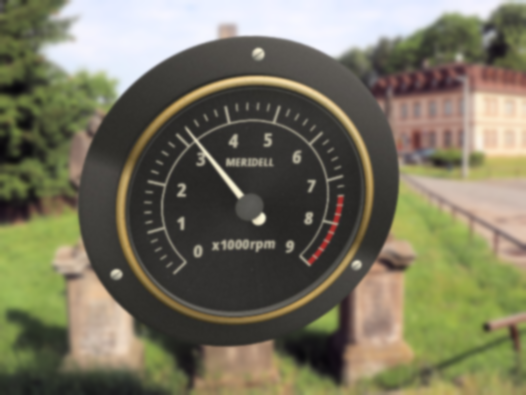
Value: **3200** rpm
